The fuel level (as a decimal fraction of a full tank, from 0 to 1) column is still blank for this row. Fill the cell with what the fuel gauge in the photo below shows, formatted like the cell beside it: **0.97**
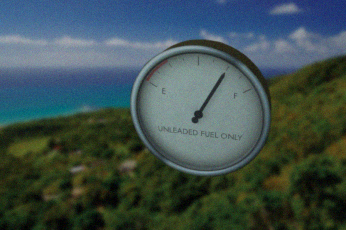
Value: **0.75**
